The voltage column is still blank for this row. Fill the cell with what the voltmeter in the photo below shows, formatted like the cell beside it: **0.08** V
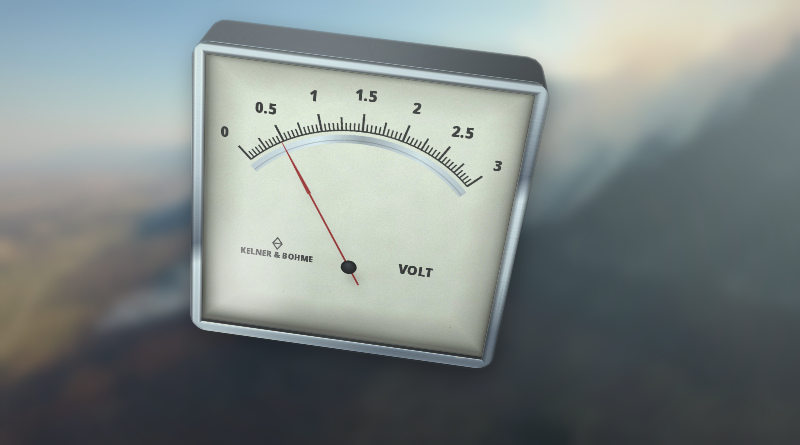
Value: **0.5** V
